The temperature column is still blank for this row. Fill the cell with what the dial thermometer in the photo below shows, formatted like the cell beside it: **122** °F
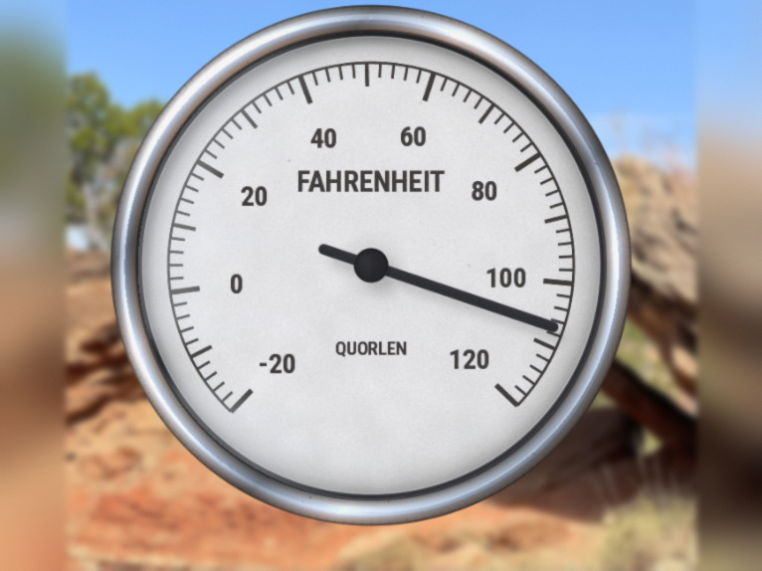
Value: **107** °F
